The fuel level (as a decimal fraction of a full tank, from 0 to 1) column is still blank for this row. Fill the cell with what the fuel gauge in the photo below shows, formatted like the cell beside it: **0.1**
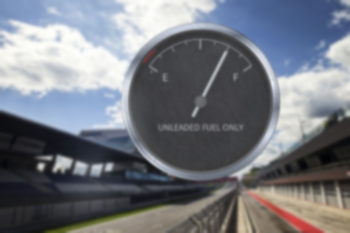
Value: **0.75**
